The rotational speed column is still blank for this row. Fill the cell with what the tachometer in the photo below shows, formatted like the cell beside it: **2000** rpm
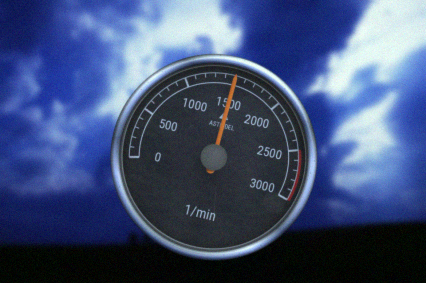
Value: **1500** rpm
